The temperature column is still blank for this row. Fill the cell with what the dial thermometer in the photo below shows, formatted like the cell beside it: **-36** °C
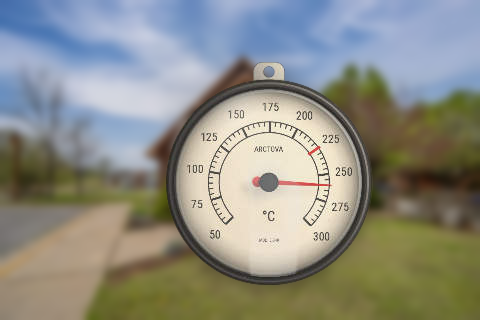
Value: **260** °C
